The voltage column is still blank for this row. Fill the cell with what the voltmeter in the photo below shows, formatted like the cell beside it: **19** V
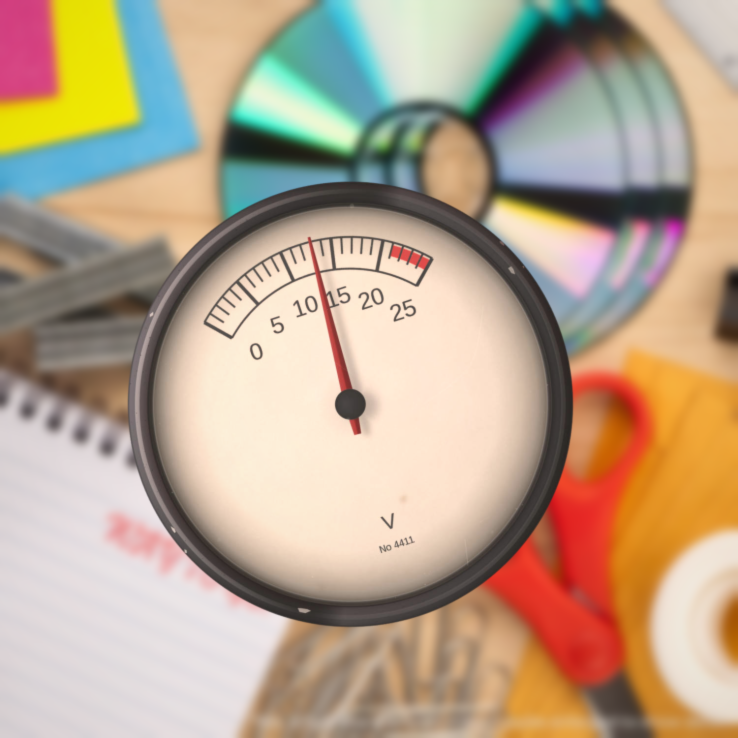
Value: **13** V
